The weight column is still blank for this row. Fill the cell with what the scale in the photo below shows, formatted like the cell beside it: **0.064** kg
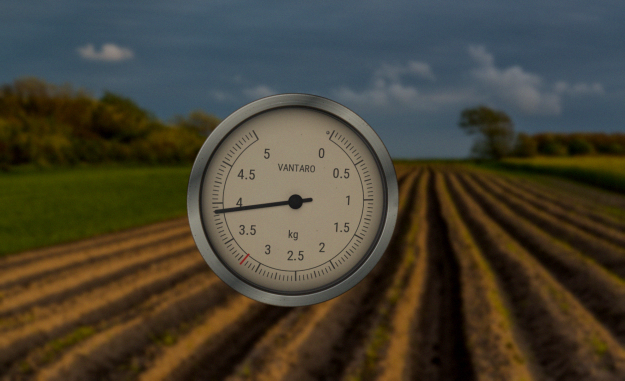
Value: **3.9** kg
